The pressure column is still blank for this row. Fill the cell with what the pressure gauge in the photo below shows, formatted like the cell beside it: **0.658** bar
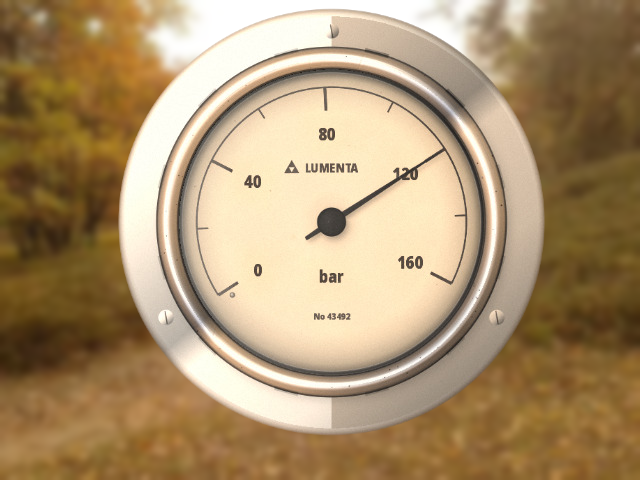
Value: **120** bar
